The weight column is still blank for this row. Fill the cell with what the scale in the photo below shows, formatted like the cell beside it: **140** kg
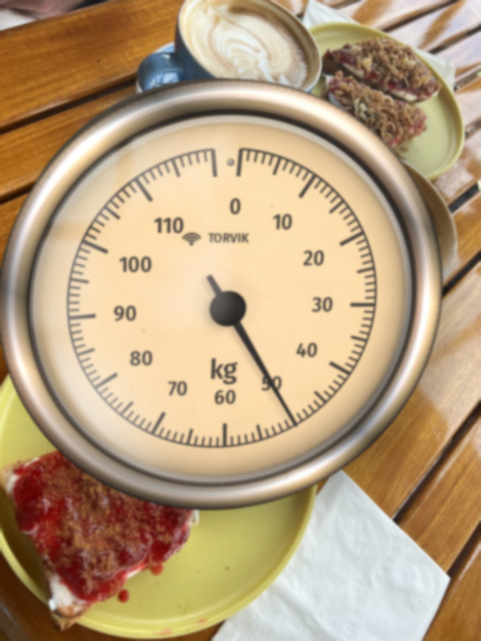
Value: **50** kg
